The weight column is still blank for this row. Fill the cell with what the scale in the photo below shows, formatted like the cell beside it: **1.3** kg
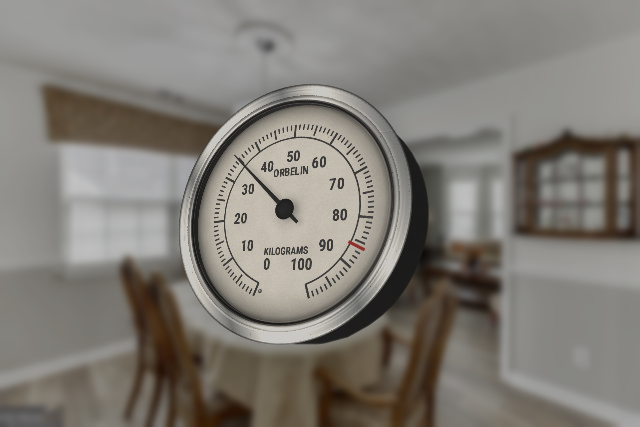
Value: **35** kg
